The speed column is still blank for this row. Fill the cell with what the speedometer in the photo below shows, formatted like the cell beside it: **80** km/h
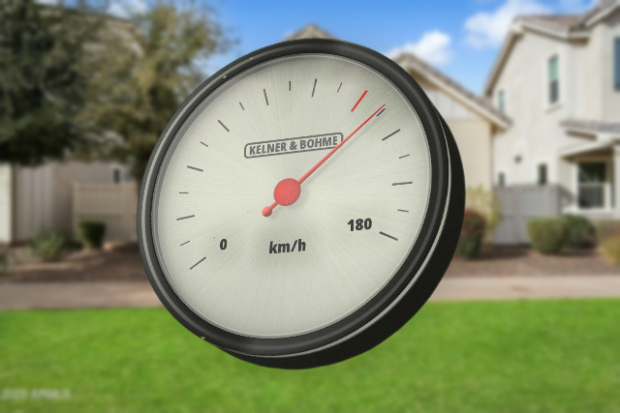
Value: **130** km/h
